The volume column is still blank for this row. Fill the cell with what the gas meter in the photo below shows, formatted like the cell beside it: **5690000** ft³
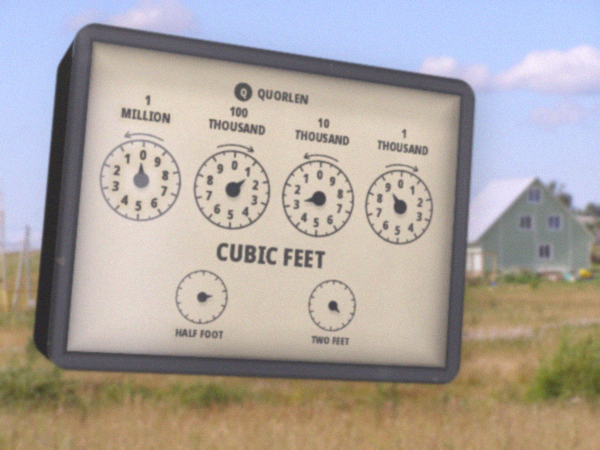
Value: **12900** ft³
